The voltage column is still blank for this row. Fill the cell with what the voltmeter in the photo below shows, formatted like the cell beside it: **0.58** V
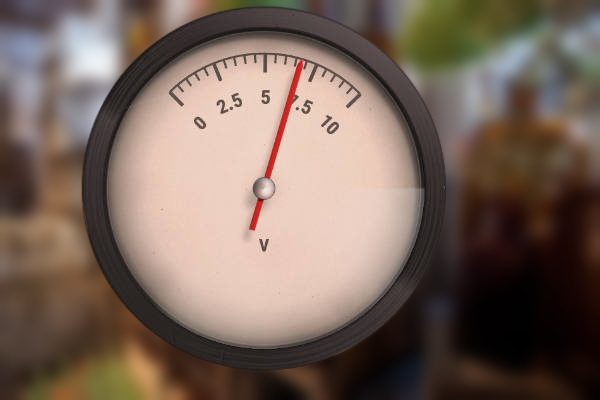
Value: **6.75** V
